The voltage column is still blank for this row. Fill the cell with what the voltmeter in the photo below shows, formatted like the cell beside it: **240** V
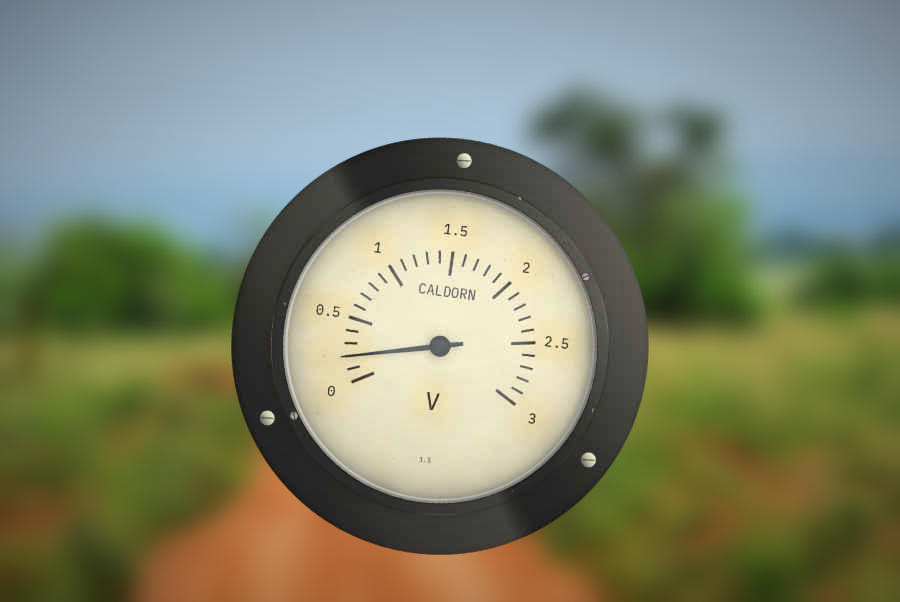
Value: **0.2** V
